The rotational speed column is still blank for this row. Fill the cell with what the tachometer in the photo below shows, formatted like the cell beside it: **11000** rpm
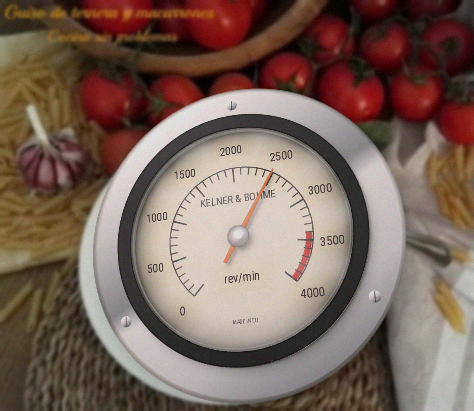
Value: **2500** rpm
